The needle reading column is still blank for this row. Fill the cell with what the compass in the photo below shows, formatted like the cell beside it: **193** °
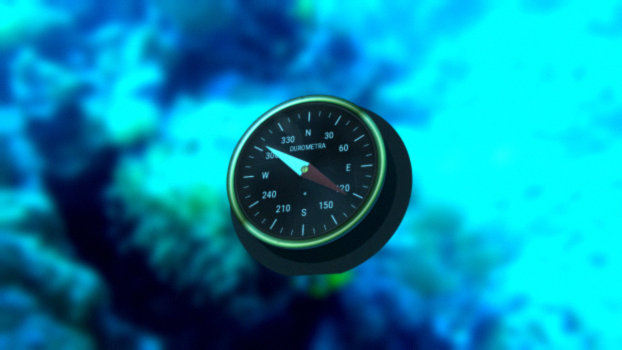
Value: **125** °
